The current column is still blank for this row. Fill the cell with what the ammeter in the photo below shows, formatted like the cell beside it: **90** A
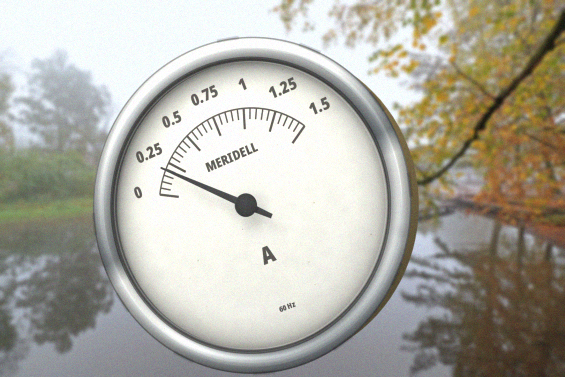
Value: **0.2** A
